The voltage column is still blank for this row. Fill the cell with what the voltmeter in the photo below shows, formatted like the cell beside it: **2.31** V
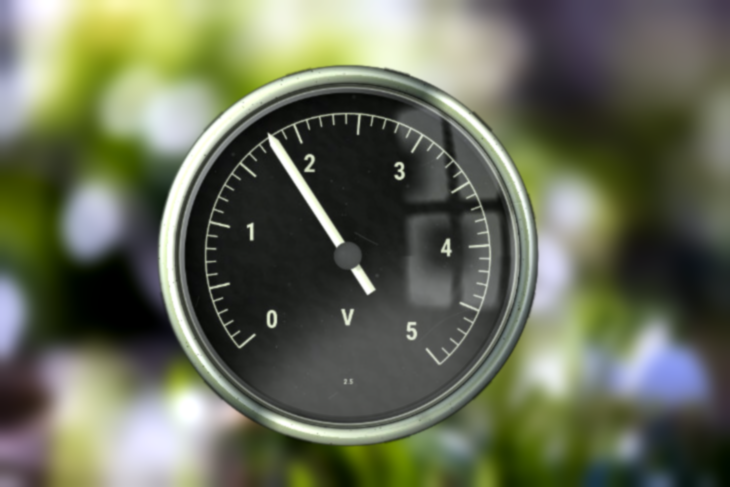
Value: **1.8** V
